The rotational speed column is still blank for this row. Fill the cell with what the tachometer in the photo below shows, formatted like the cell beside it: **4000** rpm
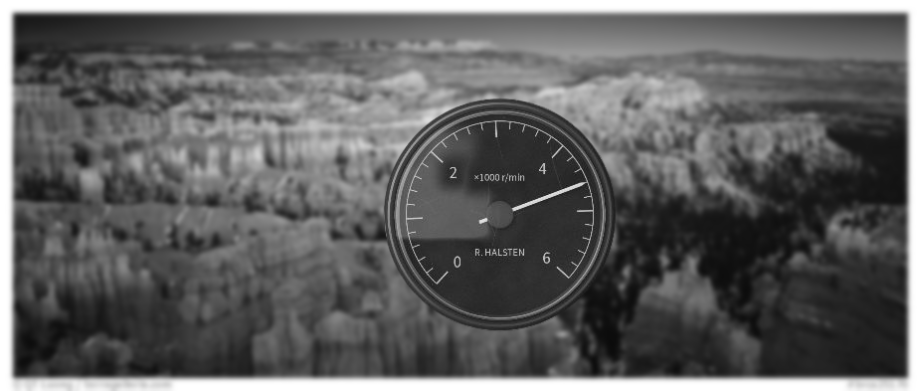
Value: **4600** rpm
